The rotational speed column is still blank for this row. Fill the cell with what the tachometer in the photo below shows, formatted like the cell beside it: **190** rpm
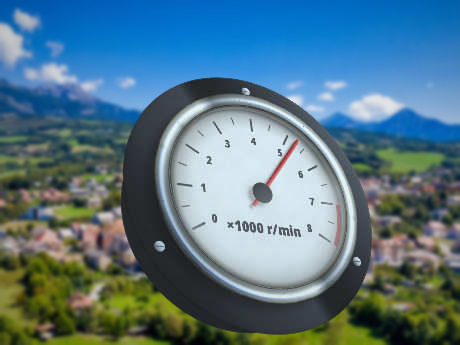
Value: **5250** rpm
